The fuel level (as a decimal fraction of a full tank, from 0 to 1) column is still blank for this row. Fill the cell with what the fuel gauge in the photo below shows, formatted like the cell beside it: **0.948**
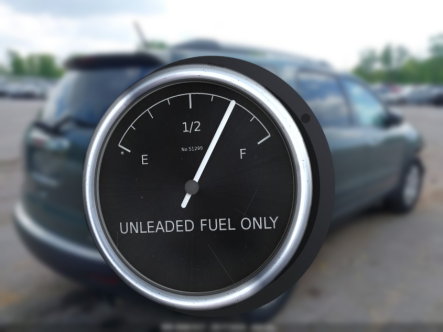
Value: **0.75**
